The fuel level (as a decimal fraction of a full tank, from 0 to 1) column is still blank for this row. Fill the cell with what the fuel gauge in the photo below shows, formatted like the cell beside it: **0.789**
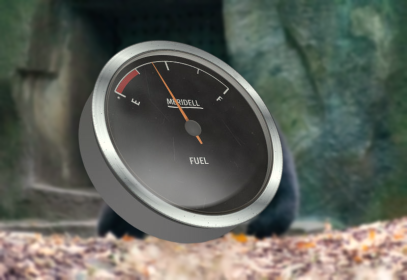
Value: **0.375**
